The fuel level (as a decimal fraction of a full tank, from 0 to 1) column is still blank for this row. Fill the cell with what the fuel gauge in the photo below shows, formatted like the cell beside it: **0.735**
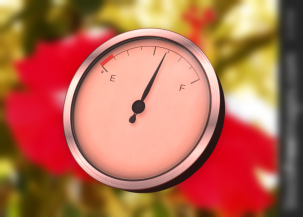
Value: **0.625**
